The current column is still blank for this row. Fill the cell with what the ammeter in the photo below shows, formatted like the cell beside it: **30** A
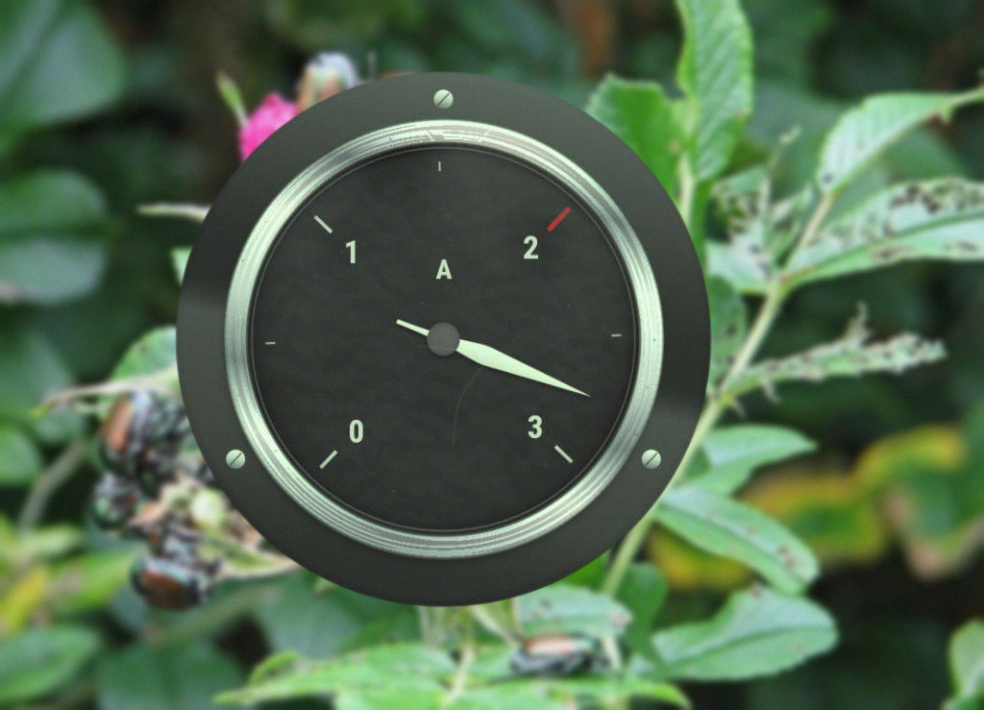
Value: **2.75** A
